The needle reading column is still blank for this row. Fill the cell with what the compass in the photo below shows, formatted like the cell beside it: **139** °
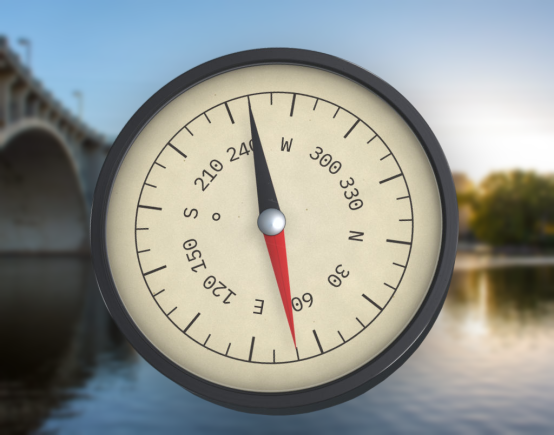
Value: **70** °
